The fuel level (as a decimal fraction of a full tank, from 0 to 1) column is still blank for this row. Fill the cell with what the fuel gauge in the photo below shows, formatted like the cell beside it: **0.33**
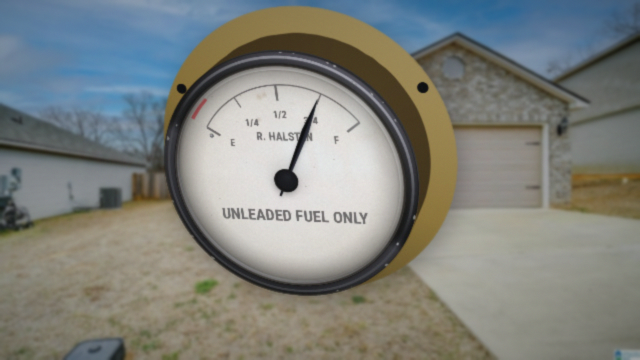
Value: **0.75**
